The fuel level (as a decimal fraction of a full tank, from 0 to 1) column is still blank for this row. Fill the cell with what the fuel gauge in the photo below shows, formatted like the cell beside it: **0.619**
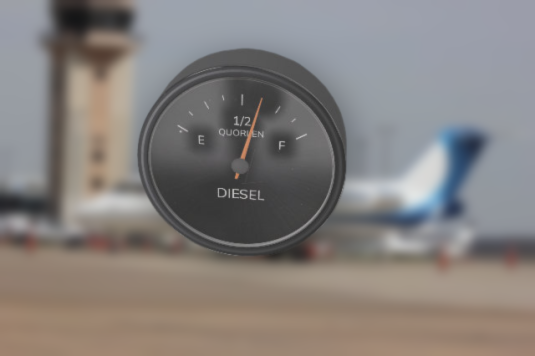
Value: **0.625**
